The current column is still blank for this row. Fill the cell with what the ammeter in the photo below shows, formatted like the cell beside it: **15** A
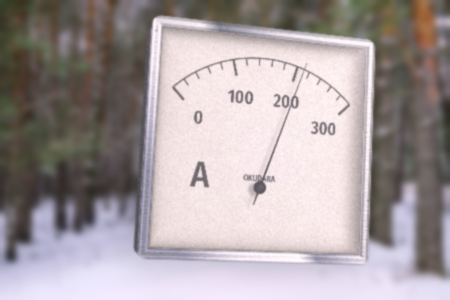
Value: **210** A
